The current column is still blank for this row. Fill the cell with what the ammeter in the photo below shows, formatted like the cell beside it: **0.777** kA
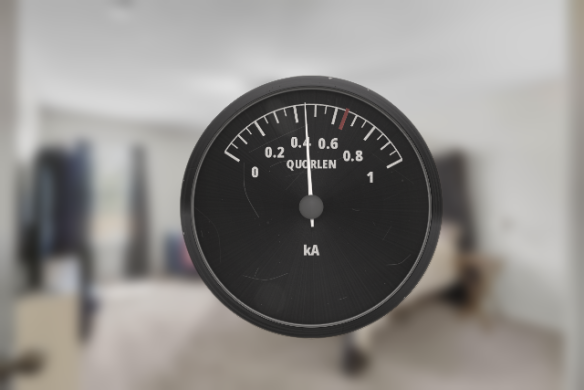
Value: **0.45** kA
